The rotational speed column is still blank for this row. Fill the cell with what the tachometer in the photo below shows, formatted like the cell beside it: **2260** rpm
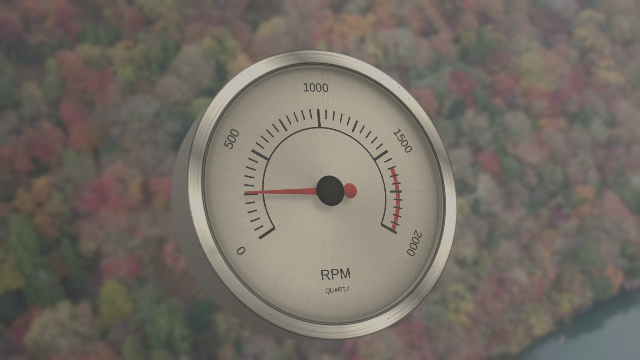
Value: **250** rpm
